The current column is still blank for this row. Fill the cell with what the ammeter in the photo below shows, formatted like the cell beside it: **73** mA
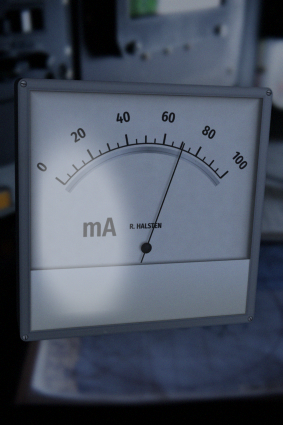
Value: **70** mA
